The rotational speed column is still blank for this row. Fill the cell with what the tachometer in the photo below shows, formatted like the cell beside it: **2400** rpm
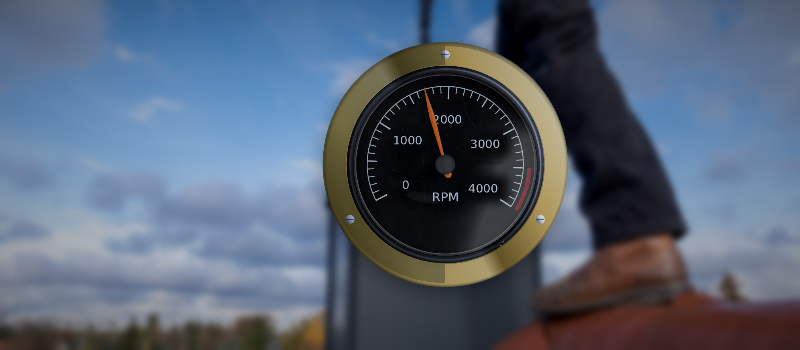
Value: **1700** rpm
